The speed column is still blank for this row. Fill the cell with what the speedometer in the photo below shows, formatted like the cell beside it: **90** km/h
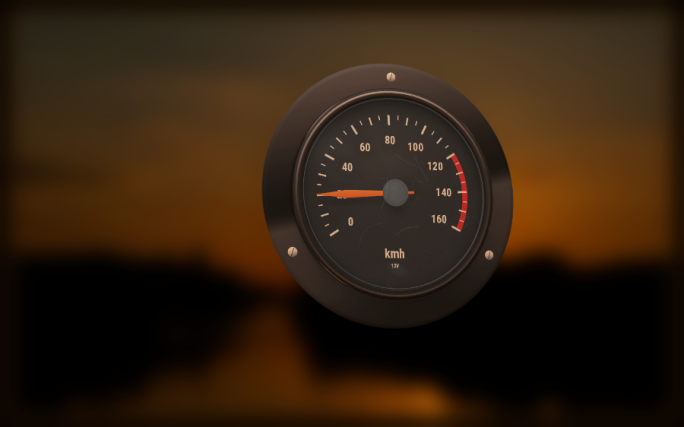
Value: **20** km/h
